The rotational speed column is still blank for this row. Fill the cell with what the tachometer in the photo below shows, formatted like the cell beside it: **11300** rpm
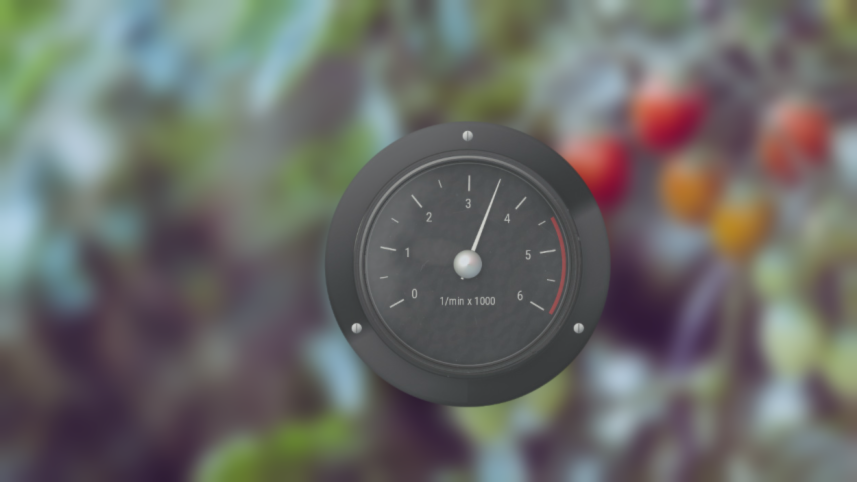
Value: **3500** rpm
